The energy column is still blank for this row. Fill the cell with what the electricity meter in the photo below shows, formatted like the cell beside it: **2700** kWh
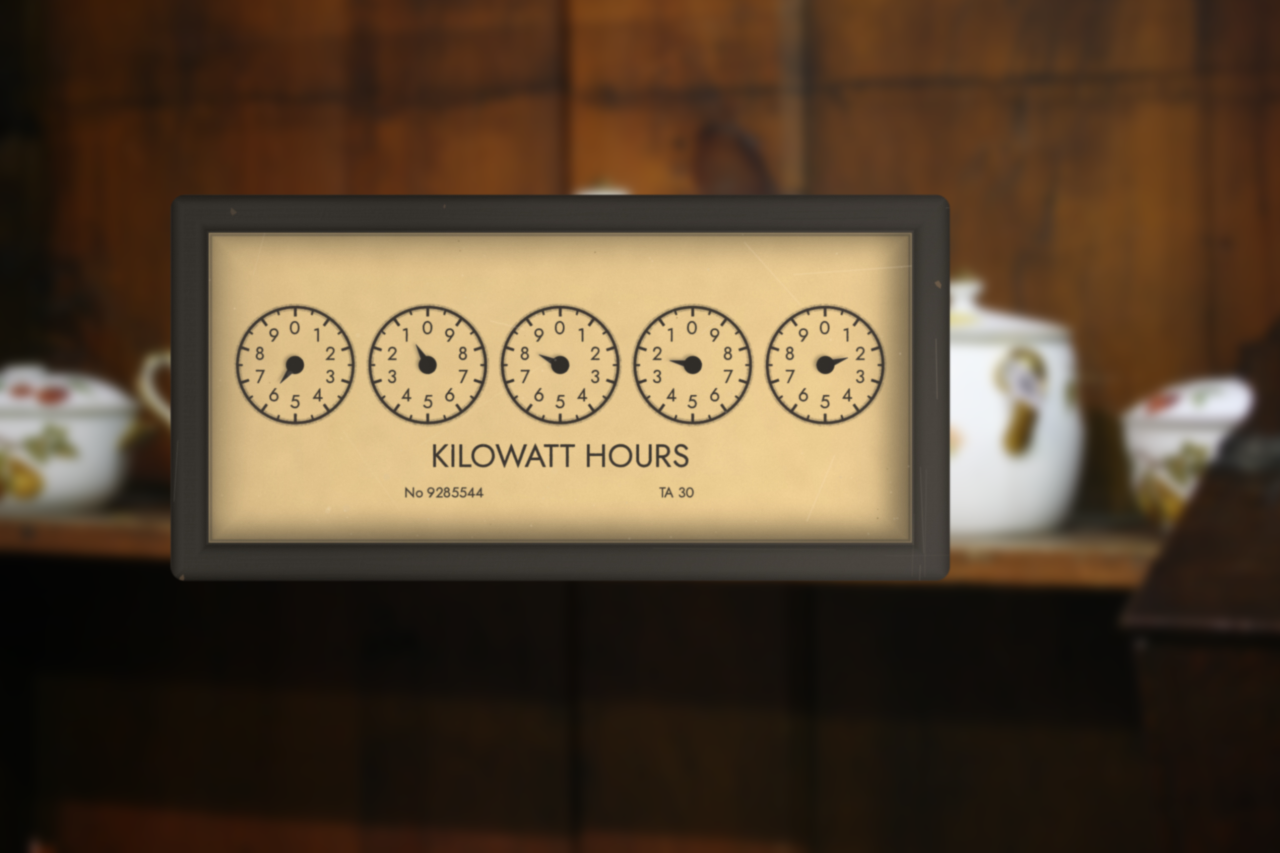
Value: **60822** kWh
